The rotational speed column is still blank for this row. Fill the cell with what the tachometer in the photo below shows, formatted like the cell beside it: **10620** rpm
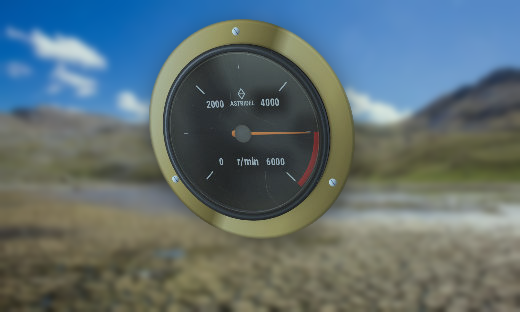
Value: **5000** rpm
